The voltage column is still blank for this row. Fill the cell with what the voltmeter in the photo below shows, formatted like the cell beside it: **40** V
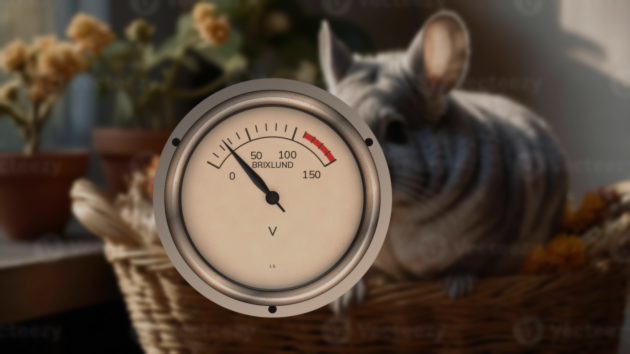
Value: **25** V
